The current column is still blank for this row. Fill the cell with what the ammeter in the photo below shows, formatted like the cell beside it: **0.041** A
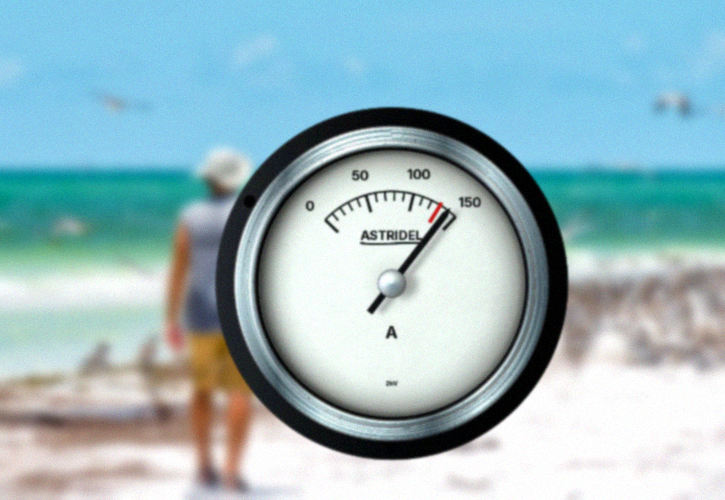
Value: **140** A
